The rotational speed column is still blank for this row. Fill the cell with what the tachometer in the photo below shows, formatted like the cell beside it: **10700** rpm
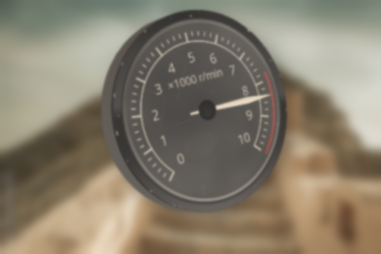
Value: **8400** rpm
